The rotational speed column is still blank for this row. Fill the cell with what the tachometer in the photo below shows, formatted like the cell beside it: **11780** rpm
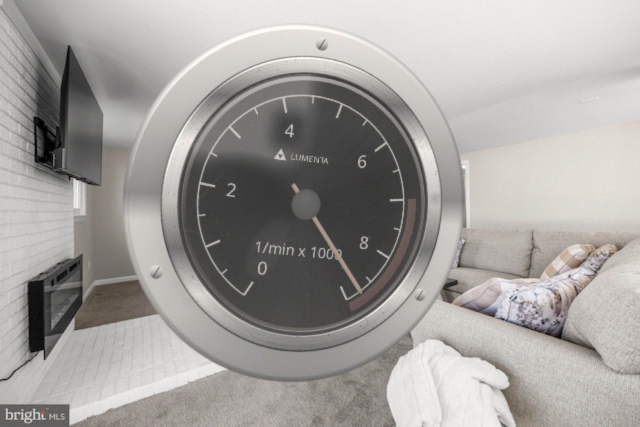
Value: **8750** rpm
